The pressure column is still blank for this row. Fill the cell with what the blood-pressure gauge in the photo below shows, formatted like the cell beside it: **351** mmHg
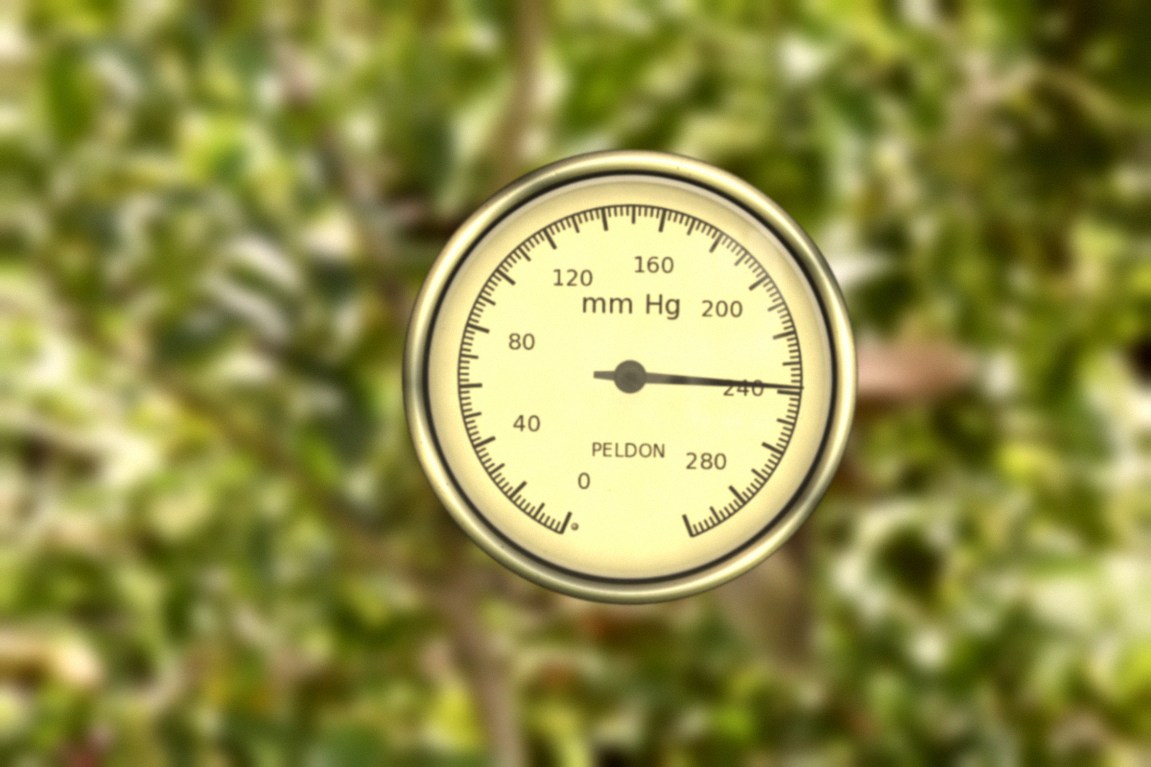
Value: **238** mmHg
